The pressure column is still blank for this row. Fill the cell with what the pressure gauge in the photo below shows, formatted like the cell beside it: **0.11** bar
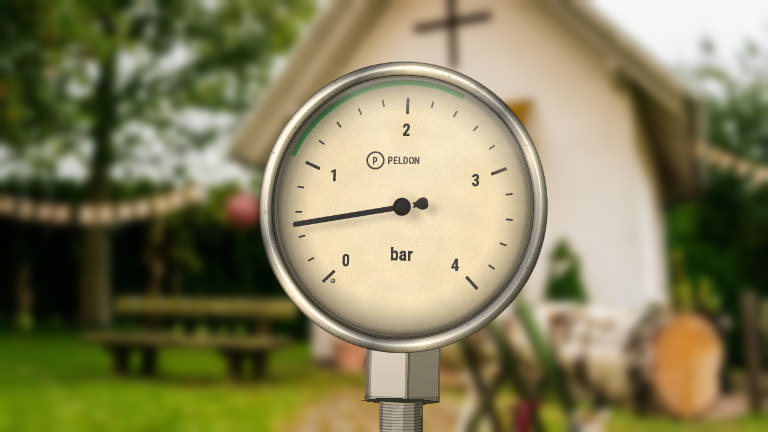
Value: **0.5** bar
